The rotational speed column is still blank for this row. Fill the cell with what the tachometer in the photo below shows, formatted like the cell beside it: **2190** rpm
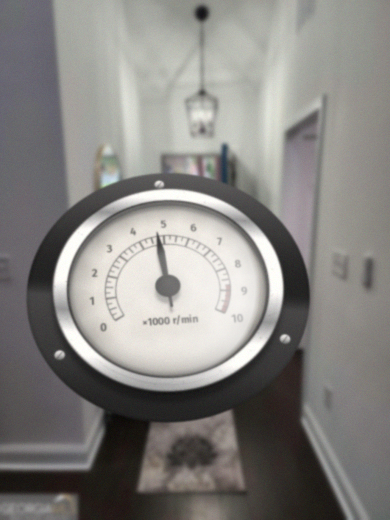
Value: **4750** rpm
